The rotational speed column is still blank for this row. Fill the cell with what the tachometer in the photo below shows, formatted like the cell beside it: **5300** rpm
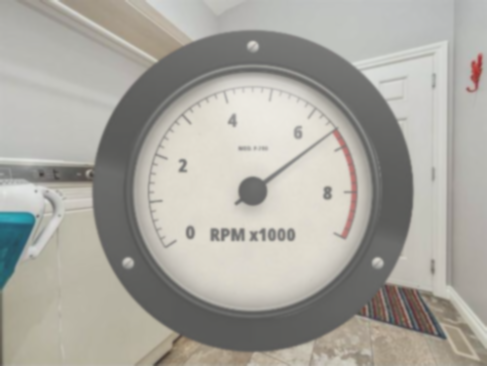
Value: **6600** rpm
